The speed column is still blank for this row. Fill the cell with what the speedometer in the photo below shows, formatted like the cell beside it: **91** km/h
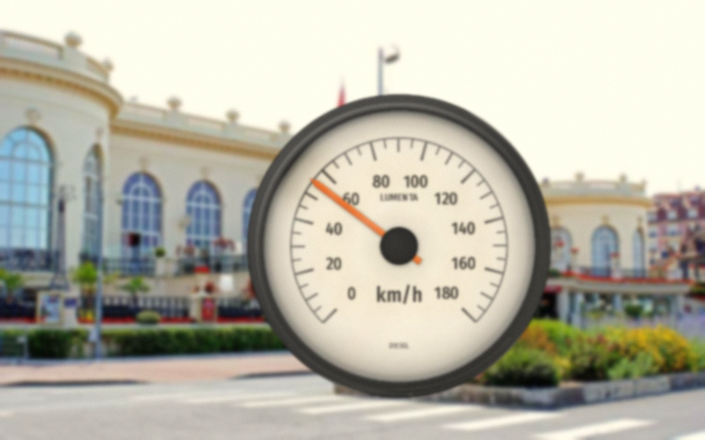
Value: **55** km/h
